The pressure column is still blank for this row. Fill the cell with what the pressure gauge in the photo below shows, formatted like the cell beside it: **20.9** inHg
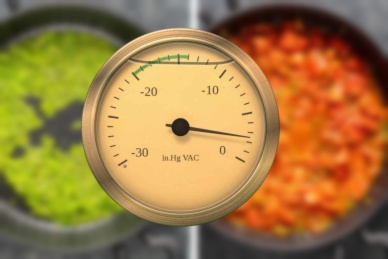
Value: **-2.5** inHg
